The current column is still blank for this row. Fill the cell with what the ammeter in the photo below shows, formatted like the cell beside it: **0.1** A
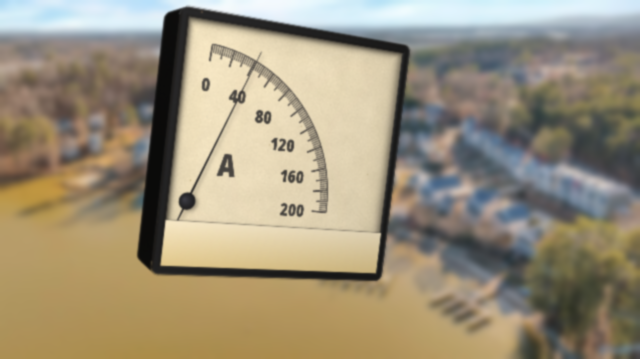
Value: **40** A
